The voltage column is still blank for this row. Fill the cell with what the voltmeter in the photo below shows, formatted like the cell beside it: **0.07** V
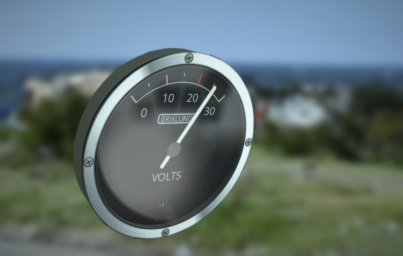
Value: **25** V
